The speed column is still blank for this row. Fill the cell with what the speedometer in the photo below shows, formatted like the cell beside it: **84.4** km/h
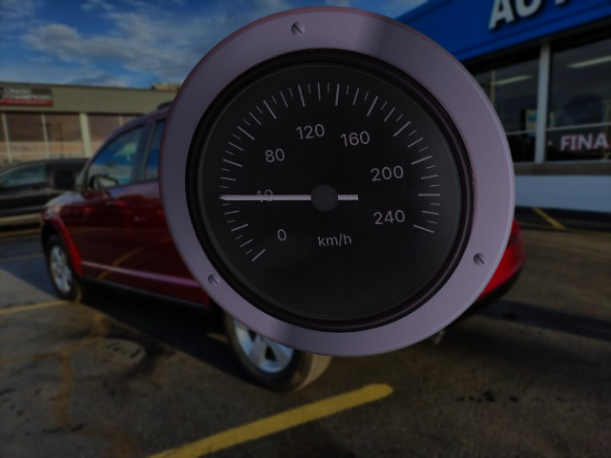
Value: **40** km/h
